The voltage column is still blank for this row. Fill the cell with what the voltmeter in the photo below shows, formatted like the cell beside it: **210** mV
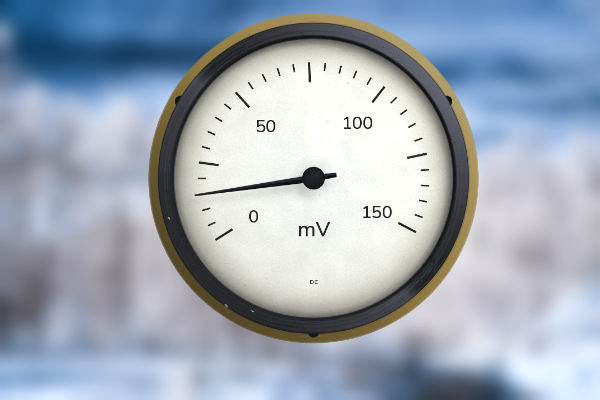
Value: **15** mV
